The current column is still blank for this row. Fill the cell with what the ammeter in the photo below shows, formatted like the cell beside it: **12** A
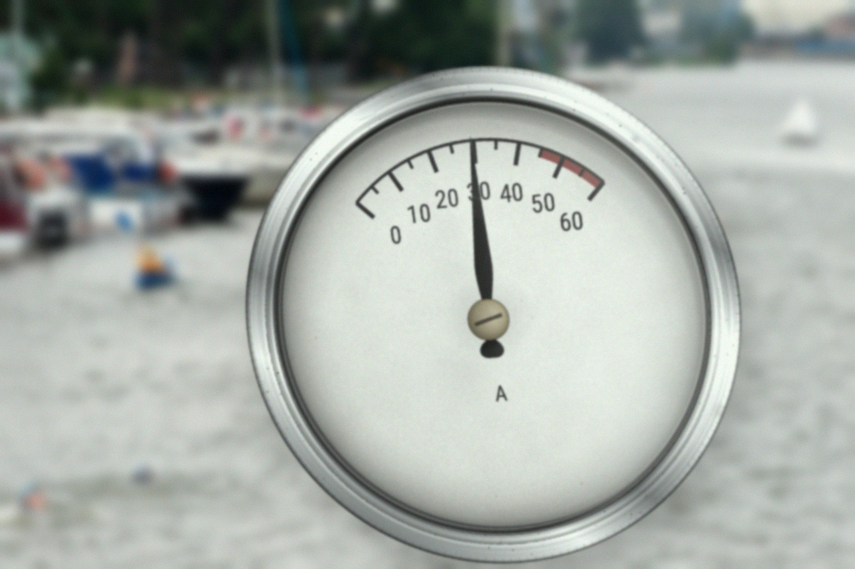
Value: **30** A
